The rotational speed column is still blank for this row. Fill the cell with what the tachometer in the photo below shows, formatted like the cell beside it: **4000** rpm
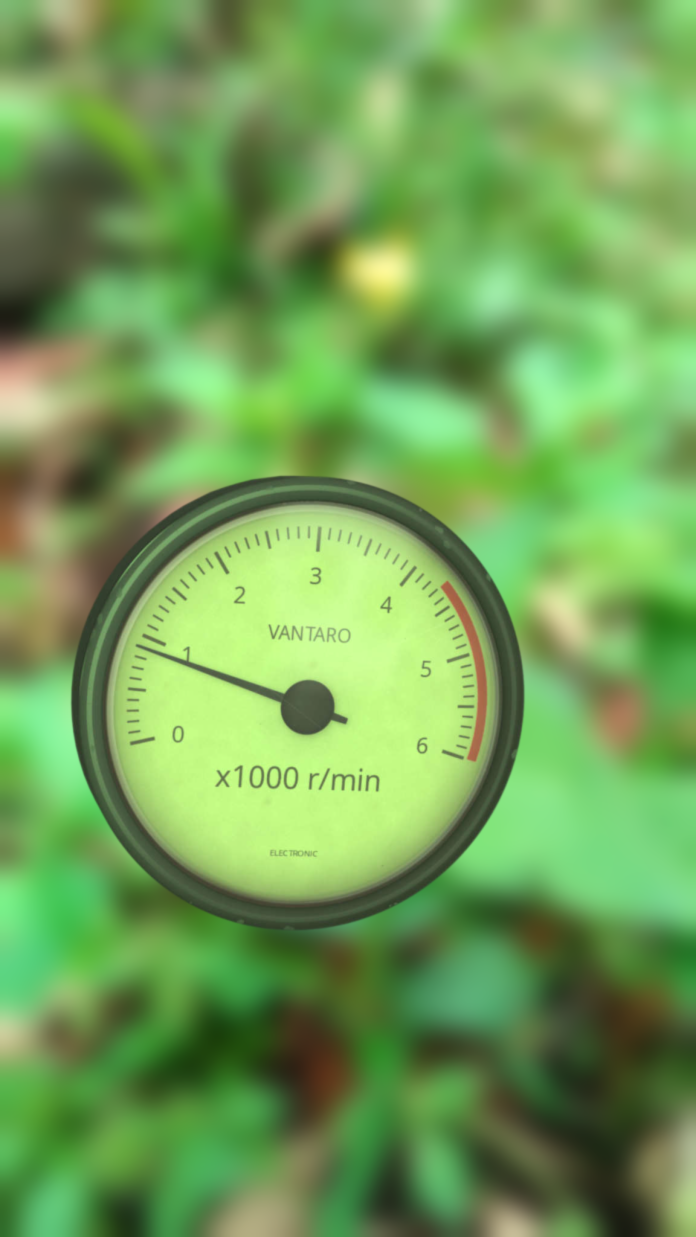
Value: **900** rpm
